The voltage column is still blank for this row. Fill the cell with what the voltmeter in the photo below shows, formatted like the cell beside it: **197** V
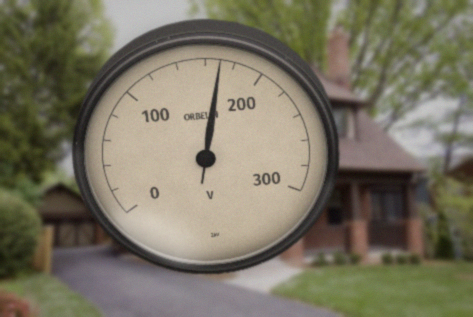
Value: **170** V
